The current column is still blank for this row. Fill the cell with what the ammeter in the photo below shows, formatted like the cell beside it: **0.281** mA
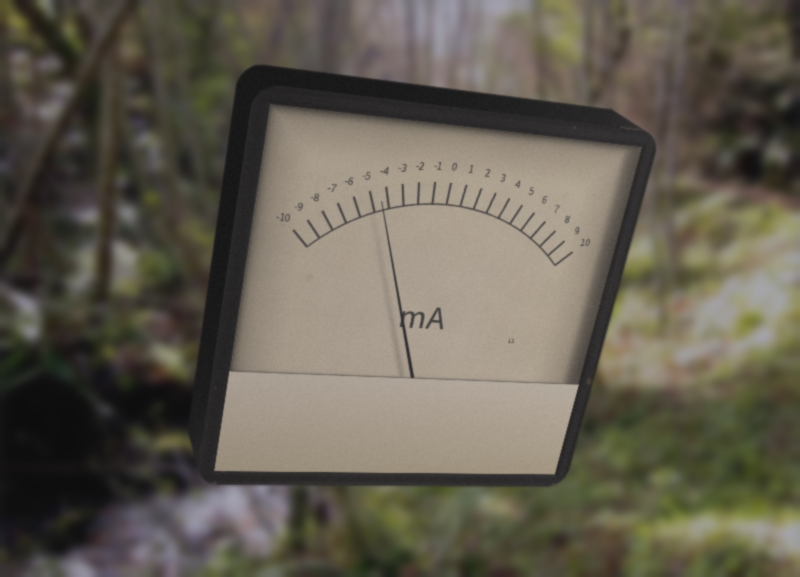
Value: **-4.5** mA
